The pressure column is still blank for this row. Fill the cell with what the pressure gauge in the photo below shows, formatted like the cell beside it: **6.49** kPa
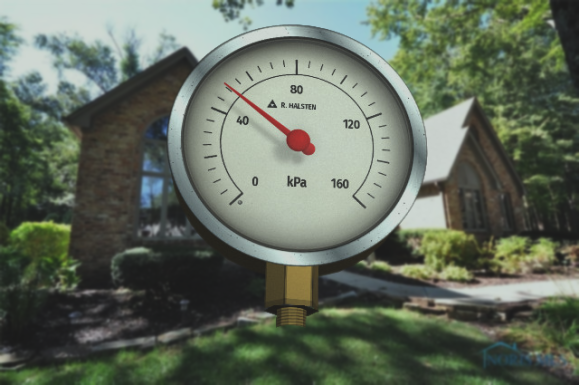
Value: **50** kPa
